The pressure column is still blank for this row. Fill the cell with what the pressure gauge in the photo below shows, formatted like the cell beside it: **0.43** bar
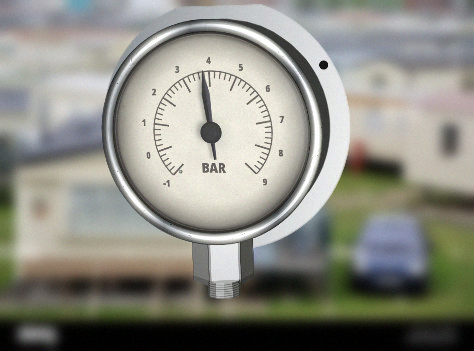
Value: **3.8** bar
